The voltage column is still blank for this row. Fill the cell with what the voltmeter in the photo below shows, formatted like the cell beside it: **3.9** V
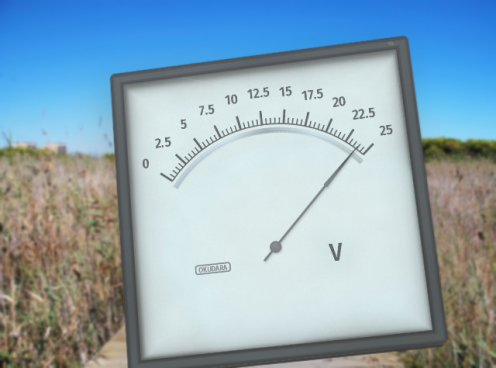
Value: **24** V
